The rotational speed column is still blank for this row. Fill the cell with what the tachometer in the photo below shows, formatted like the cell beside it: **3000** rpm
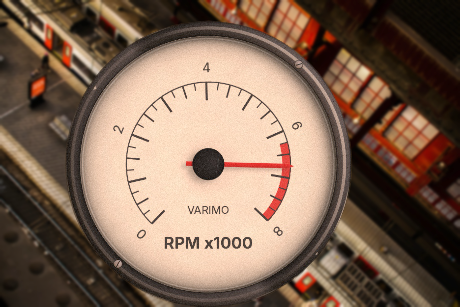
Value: **6750** rpm
